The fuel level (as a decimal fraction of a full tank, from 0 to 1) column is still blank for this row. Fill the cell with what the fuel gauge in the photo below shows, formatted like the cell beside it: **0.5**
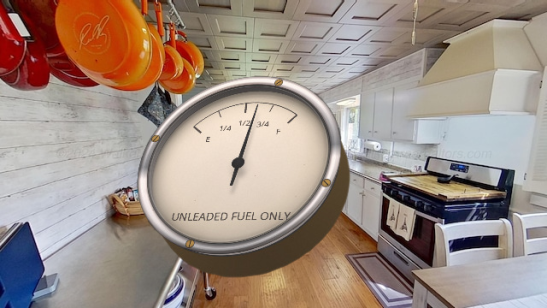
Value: **0.625**
